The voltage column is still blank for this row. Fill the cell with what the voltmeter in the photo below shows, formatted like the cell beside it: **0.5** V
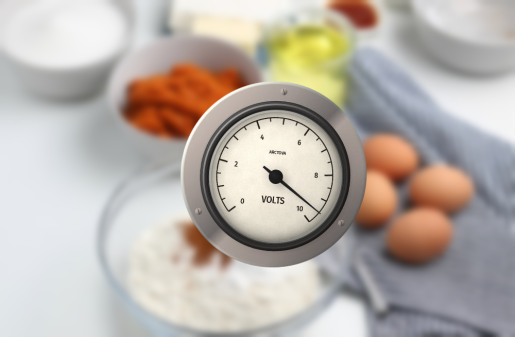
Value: **9.5** V
